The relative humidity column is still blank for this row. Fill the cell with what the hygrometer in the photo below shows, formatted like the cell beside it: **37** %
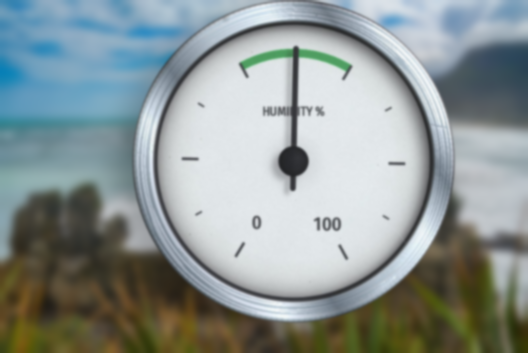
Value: **50** %
